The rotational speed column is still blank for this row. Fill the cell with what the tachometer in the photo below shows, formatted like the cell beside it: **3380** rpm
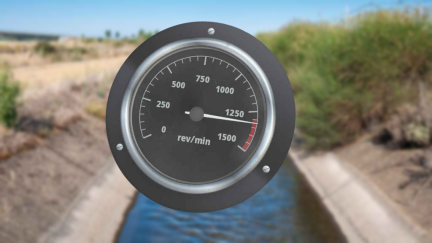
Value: **1325** rpm
